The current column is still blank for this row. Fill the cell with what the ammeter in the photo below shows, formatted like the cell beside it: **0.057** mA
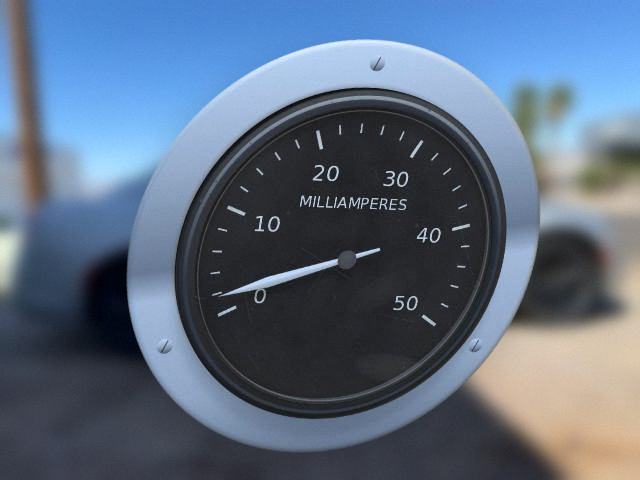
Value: **2** mA
